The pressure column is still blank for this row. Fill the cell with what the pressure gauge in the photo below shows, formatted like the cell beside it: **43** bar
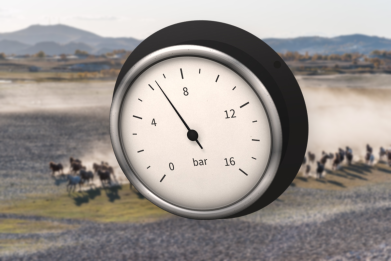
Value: **6.5** bar
